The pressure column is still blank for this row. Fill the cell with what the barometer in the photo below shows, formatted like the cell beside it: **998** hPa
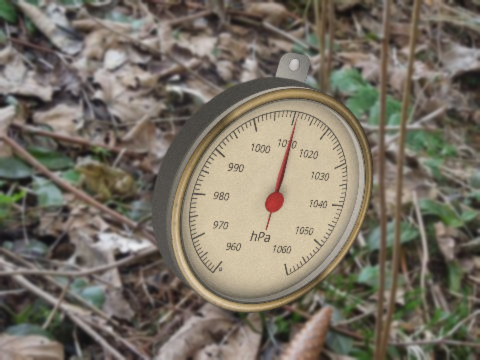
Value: **1010** hPa
